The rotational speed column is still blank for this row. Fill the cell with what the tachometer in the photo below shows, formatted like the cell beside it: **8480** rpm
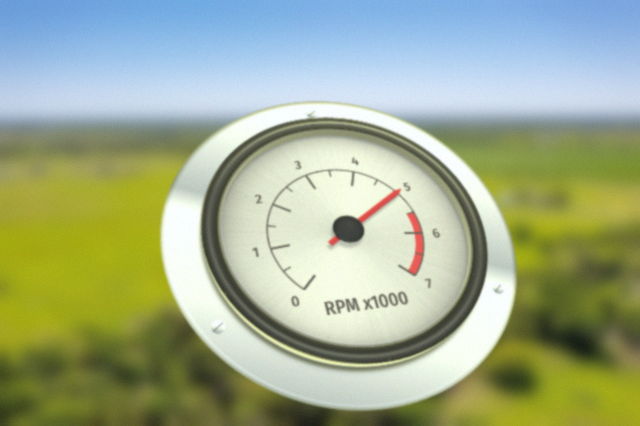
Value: **5000** rpm
